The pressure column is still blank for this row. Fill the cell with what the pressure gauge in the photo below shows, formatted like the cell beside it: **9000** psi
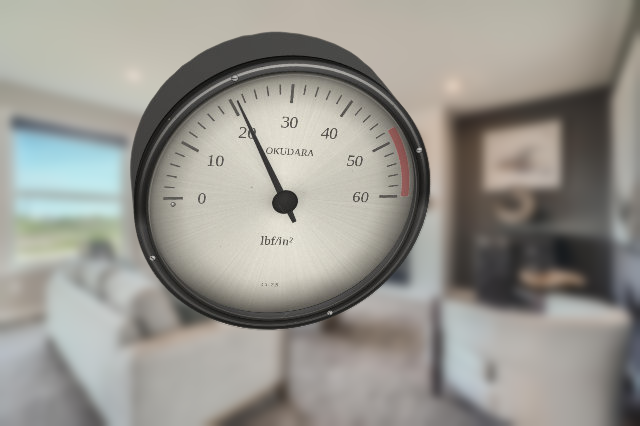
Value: **21** psi
